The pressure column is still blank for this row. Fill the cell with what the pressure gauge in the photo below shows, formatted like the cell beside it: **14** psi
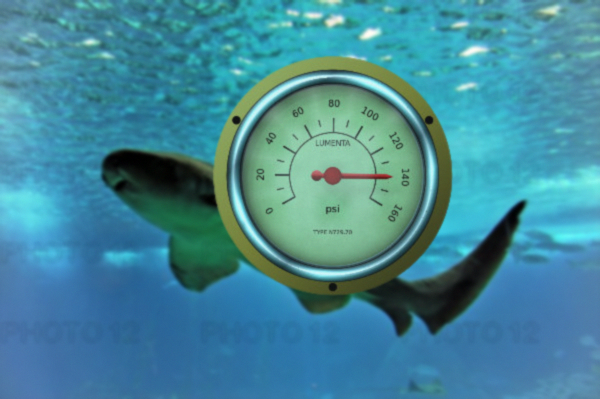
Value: **140** psi
